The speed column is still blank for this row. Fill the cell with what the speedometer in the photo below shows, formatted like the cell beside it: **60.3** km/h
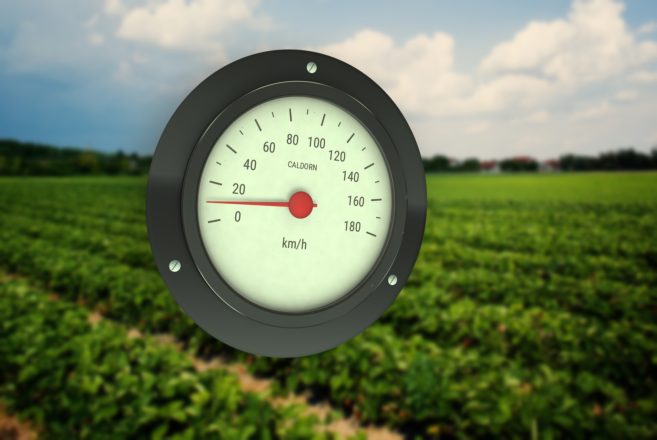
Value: **10** km/h
